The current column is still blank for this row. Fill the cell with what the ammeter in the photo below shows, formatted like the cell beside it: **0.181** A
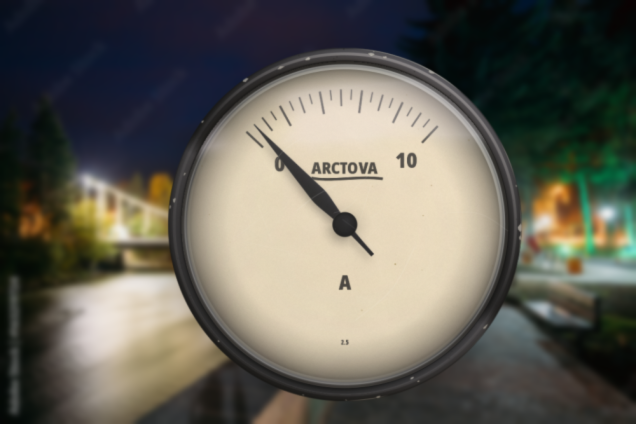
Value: **0.5** A
